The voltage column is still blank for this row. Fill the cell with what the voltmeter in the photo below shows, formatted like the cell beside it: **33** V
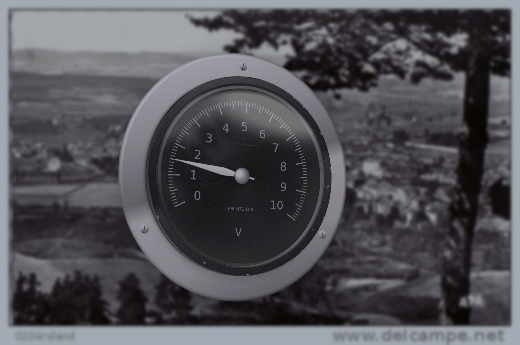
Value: **1.5** V
